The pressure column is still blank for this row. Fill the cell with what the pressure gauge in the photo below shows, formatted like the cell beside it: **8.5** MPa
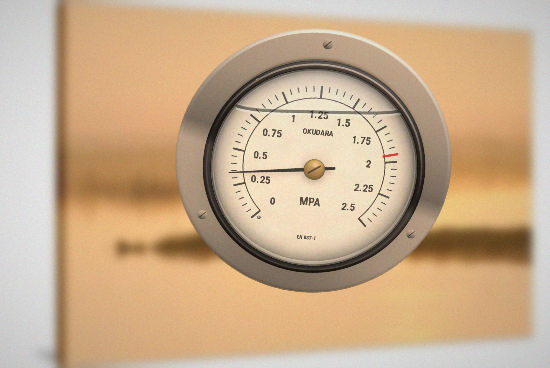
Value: **0.35** MPa
